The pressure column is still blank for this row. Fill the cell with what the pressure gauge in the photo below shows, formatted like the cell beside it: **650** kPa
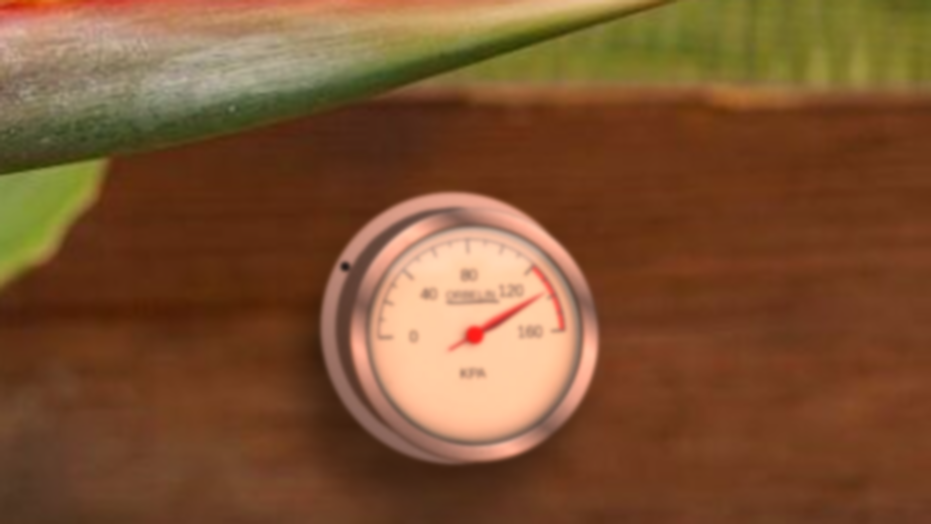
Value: **135** kPa
